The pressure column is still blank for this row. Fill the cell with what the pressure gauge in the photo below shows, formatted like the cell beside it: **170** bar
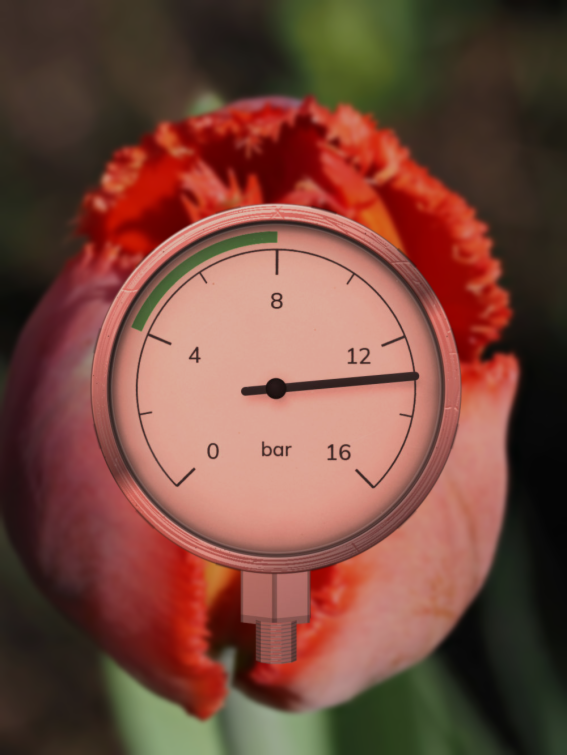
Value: **13** bar
